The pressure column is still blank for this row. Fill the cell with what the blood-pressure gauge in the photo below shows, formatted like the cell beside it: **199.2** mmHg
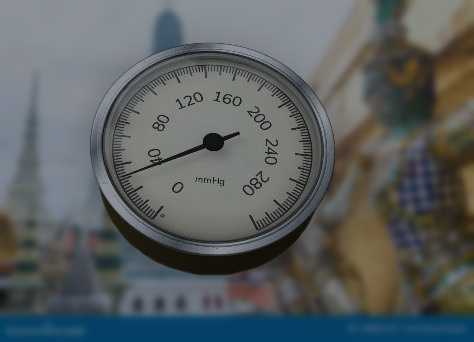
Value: **30** mmHg
